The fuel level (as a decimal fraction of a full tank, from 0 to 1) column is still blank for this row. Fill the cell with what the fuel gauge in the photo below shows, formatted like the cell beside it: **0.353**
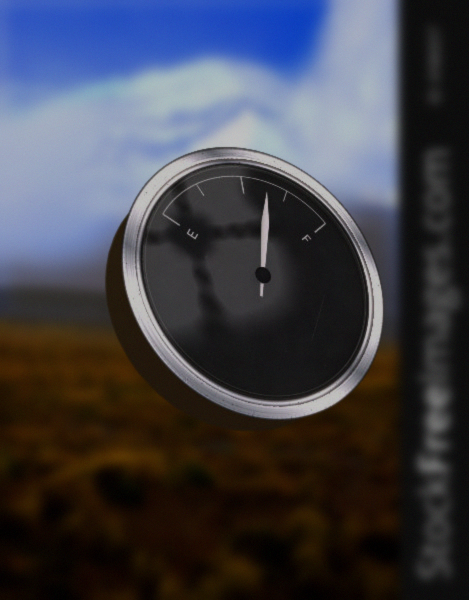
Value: **0.625**
